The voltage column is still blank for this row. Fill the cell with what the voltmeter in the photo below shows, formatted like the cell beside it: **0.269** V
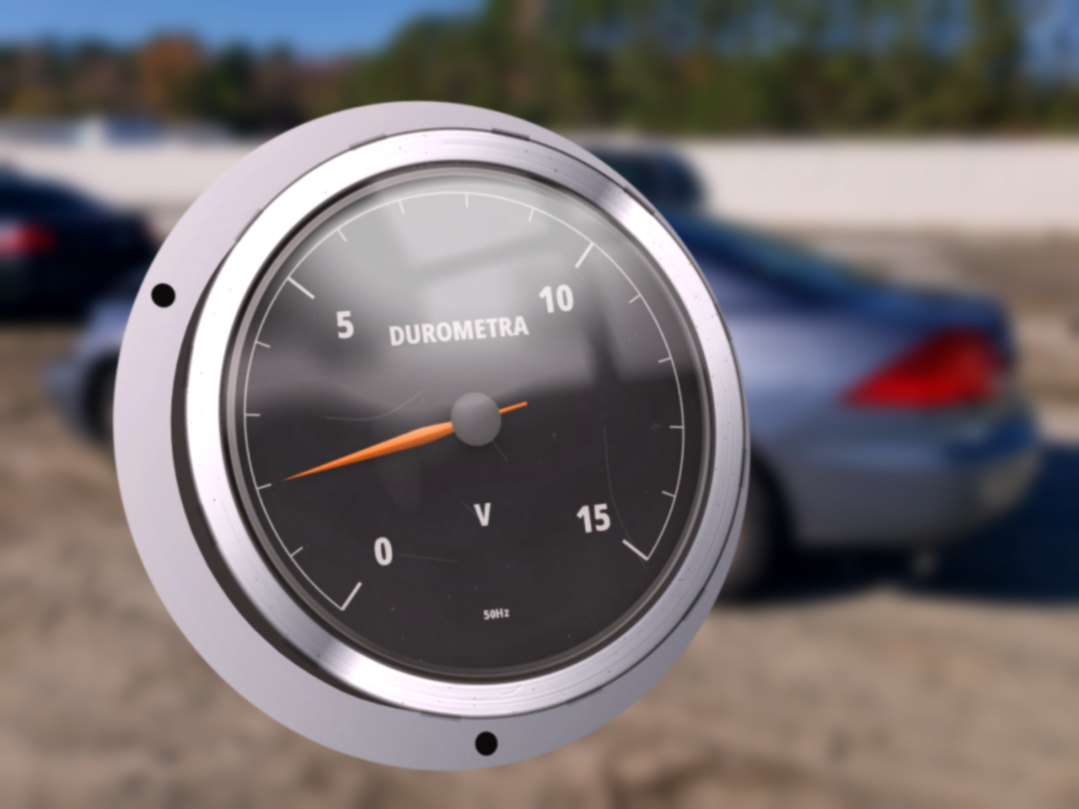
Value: **2** V
